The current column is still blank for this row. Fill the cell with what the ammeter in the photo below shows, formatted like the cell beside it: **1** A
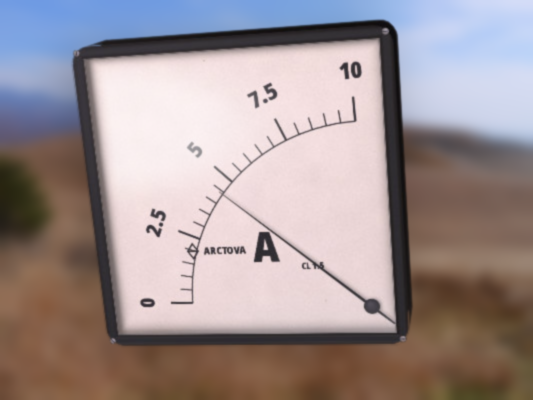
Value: **4.5** A
